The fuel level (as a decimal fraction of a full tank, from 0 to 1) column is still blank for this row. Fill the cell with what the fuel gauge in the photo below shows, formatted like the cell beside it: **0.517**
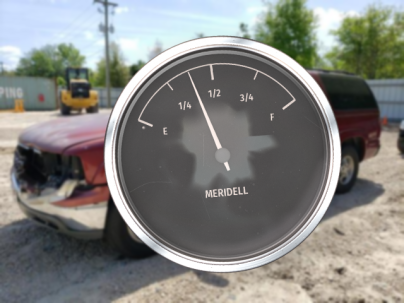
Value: **0.375**
